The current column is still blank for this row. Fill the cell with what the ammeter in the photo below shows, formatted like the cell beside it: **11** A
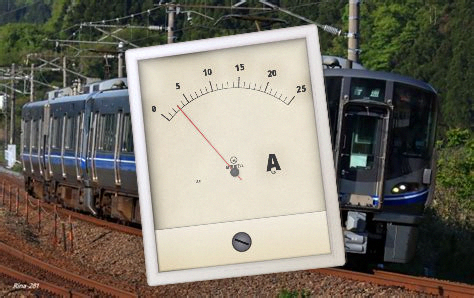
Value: **3** A
